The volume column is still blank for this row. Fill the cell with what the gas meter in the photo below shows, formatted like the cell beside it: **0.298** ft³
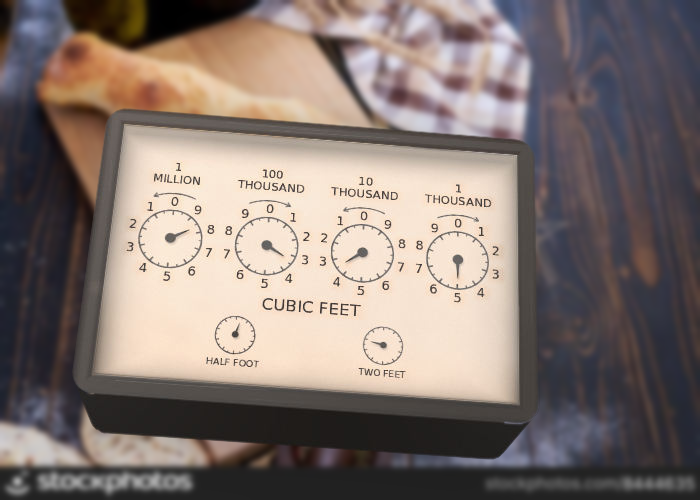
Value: **833500** ft³
